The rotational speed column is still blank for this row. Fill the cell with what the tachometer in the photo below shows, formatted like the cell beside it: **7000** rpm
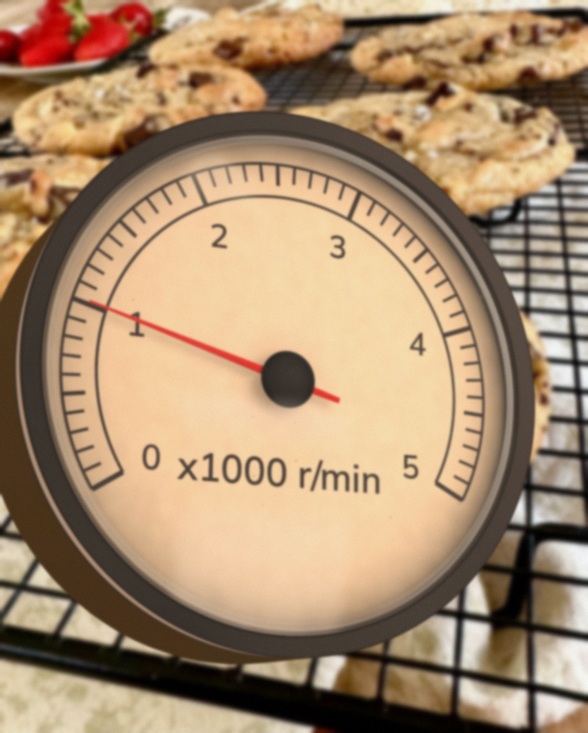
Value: **1000** rpm
